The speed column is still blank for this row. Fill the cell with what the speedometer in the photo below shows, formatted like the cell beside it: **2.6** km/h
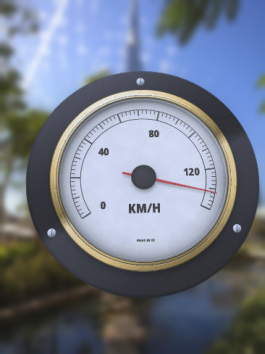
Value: **132** km/h
